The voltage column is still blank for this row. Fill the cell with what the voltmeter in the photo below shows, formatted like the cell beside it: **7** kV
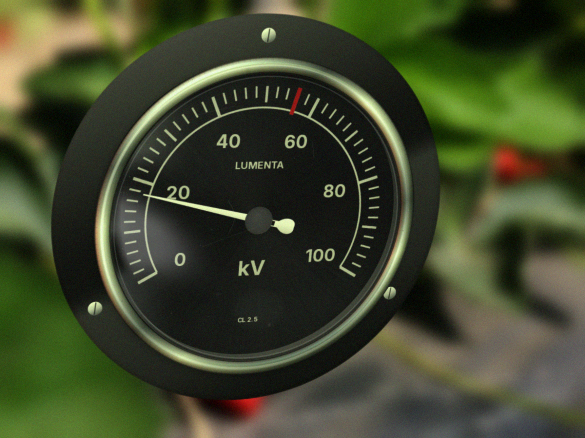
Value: **18** kV
